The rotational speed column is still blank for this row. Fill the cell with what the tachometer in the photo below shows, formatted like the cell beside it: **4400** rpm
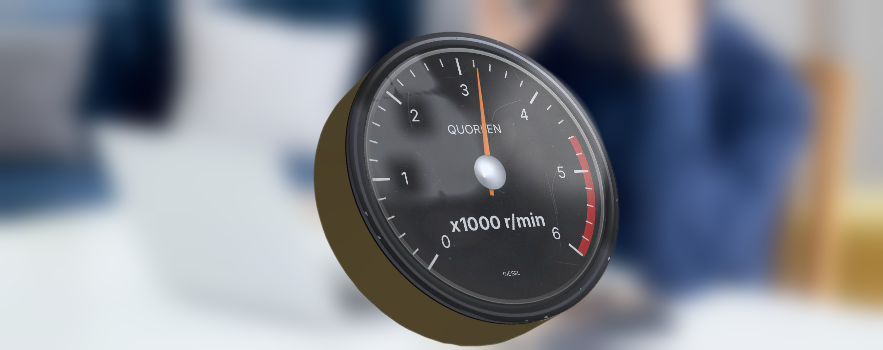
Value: **3200** rpm
